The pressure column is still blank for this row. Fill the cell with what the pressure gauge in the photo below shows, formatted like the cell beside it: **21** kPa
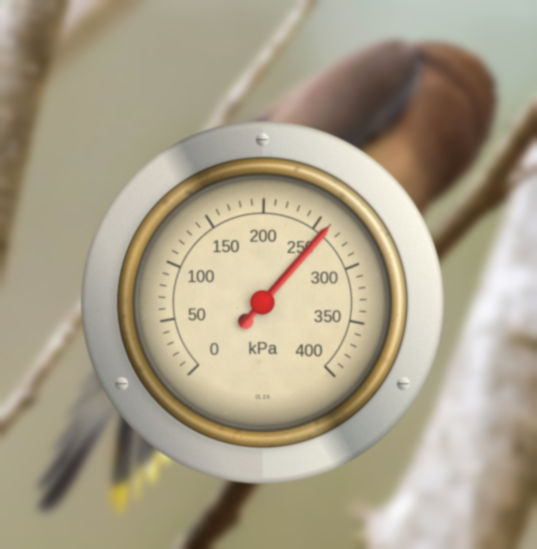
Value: **260** kPa
